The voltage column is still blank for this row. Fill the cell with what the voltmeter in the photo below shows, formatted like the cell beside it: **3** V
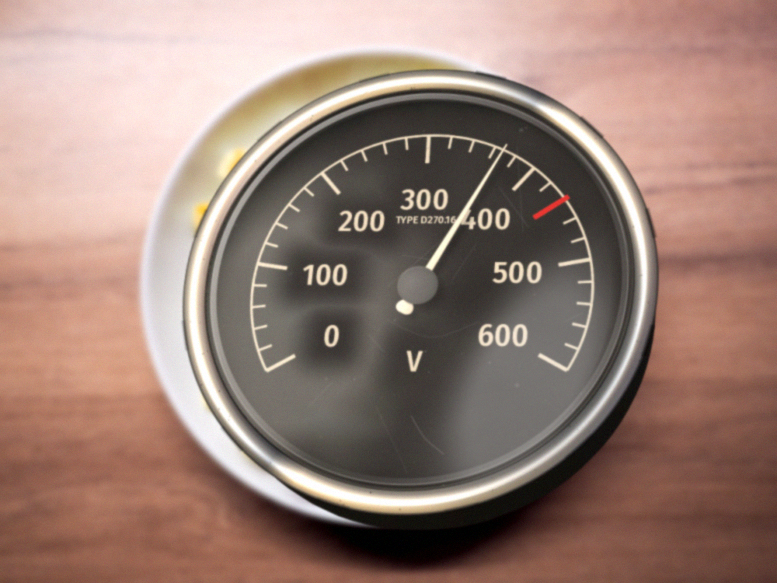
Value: **370** V
